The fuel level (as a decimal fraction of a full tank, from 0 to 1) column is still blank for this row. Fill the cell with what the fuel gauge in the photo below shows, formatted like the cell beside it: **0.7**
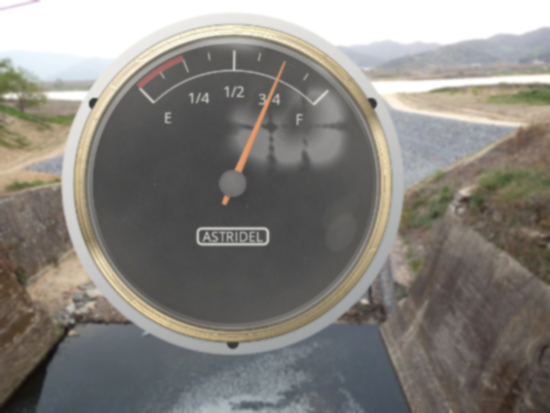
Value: **0.75**
